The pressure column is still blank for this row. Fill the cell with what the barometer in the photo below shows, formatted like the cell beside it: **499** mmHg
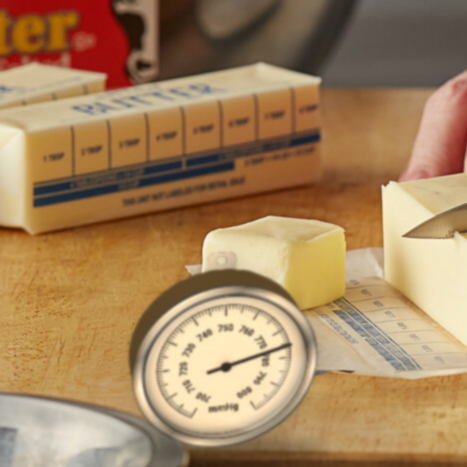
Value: **775** mmHg
